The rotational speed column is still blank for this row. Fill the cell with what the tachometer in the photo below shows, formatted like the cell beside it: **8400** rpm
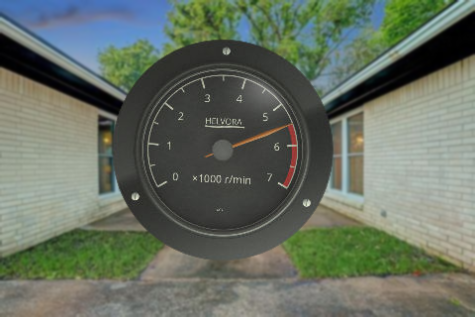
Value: **5500** rpm
